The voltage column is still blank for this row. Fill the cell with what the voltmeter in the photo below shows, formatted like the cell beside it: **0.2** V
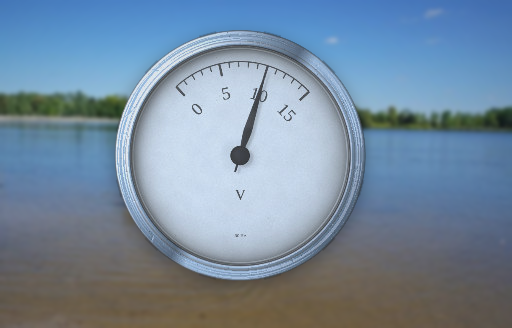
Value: **10** V
